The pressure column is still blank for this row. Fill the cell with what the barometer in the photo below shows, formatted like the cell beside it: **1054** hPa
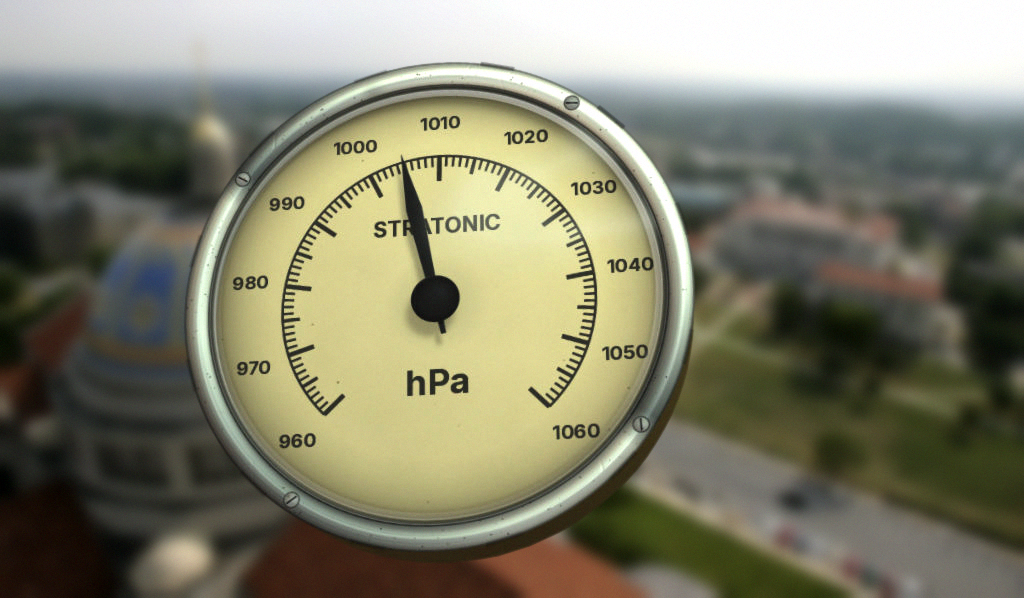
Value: **1005** hPa
